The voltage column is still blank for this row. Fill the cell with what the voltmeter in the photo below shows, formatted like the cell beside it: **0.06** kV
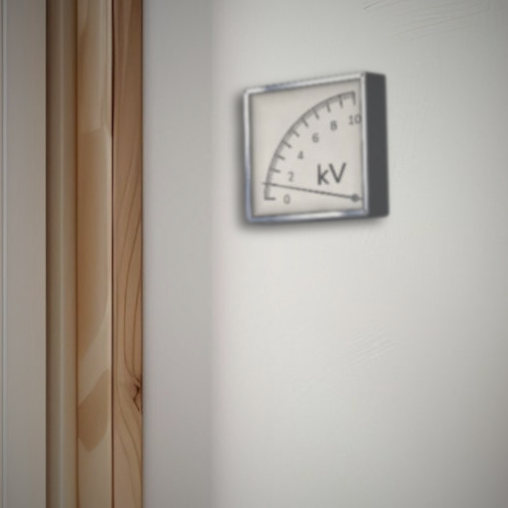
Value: **1** kV
